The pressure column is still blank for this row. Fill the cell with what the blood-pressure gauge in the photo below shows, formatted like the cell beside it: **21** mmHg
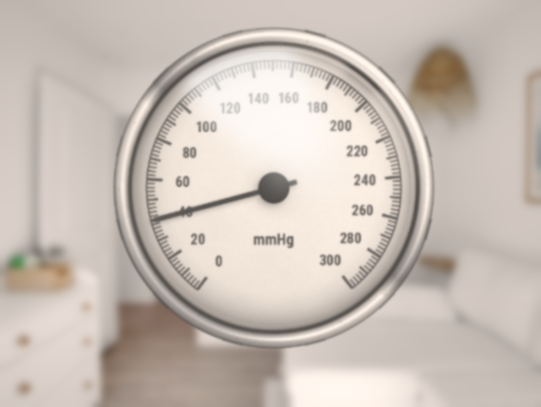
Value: **40** mmHg
